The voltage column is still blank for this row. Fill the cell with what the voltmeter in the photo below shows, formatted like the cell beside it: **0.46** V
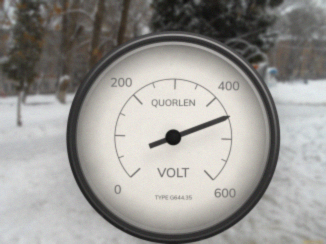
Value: **450** V
